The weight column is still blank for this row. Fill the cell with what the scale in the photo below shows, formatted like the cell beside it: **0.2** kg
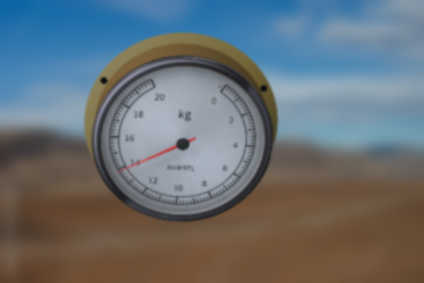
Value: **14** kg
